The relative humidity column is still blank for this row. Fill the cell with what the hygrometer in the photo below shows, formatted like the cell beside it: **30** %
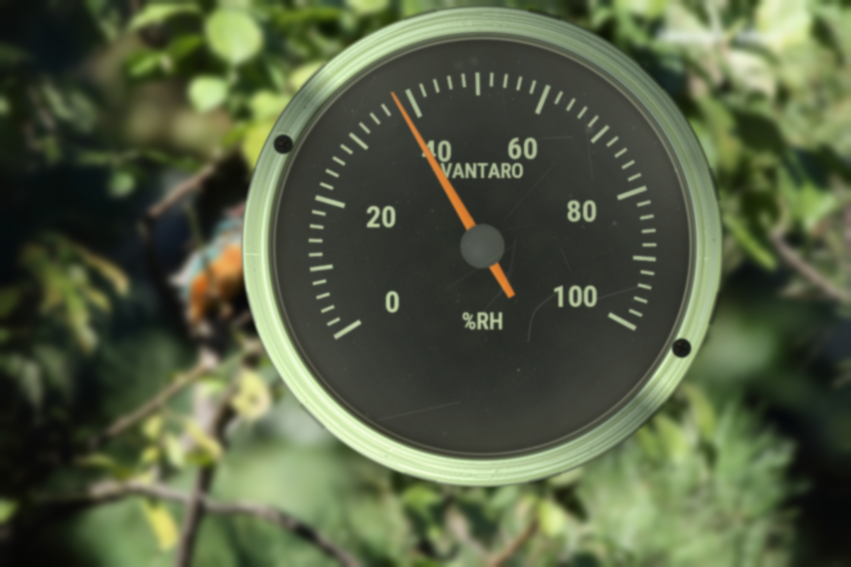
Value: **38** %
